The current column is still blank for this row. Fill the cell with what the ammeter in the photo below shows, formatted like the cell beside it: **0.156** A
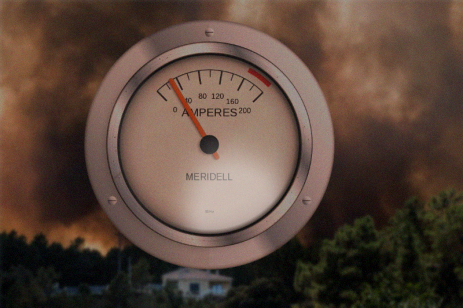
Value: **30** A
